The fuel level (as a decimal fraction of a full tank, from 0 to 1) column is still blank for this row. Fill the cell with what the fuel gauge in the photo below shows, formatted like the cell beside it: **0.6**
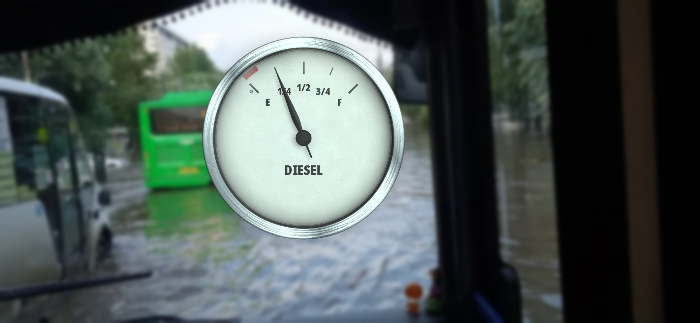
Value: **0.25**
